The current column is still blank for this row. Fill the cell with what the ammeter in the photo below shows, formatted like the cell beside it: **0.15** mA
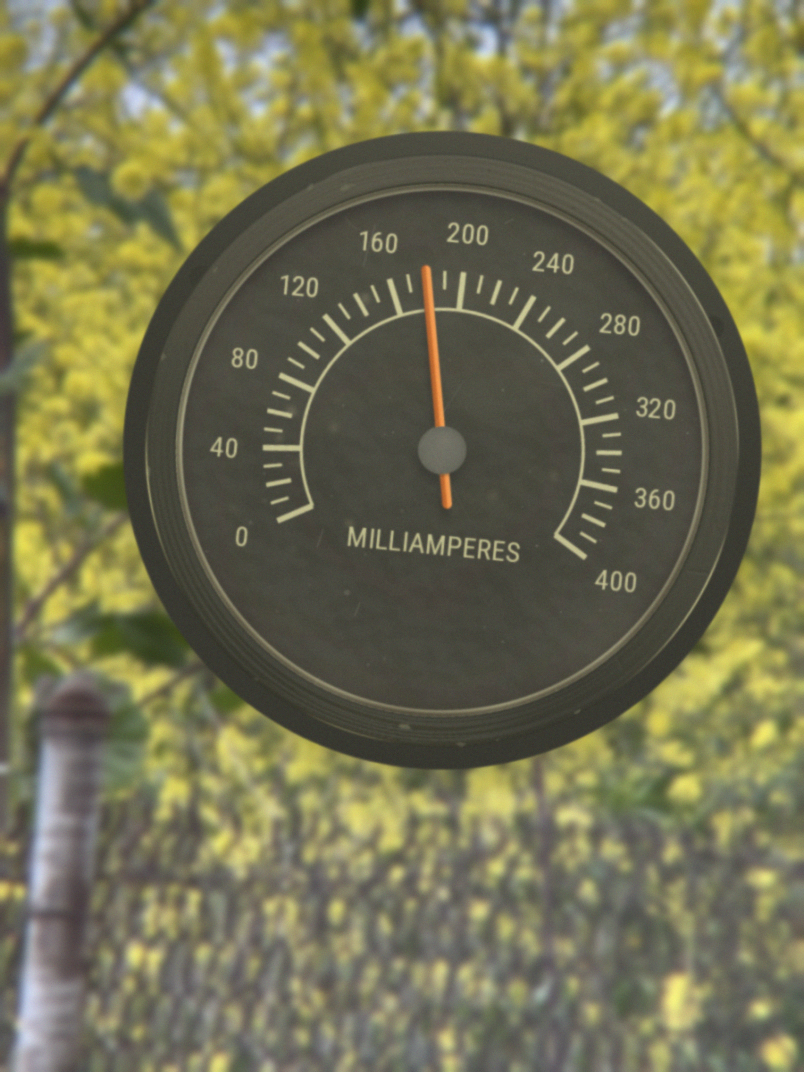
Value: **180** mA
